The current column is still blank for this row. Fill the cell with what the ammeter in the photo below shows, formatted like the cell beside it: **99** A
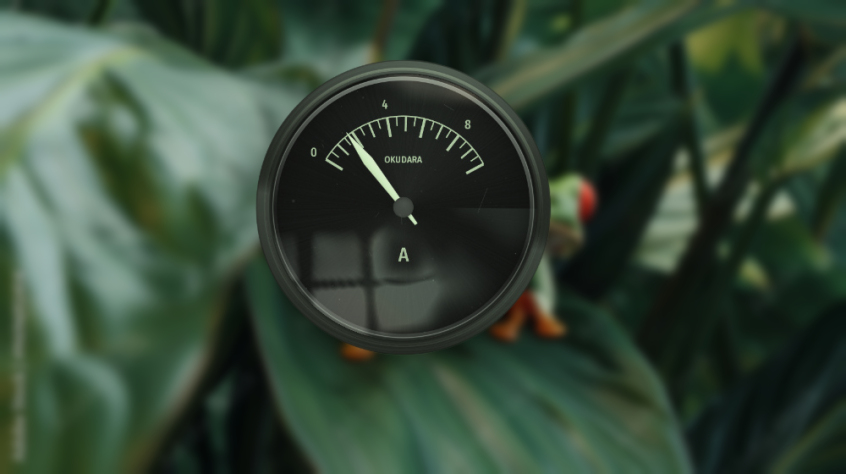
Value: **1.75** A
